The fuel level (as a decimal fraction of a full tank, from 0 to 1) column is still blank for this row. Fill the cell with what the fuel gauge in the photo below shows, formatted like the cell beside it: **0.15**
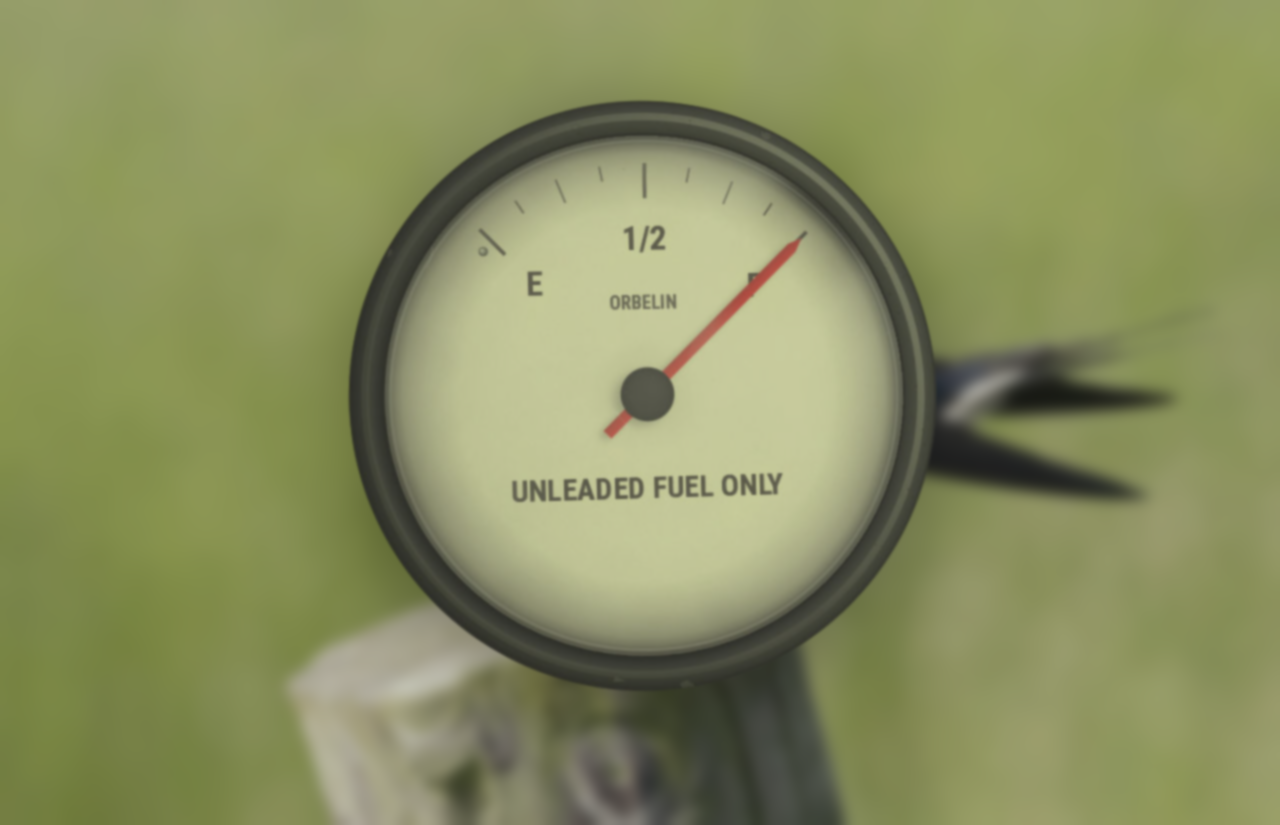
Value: **1**
